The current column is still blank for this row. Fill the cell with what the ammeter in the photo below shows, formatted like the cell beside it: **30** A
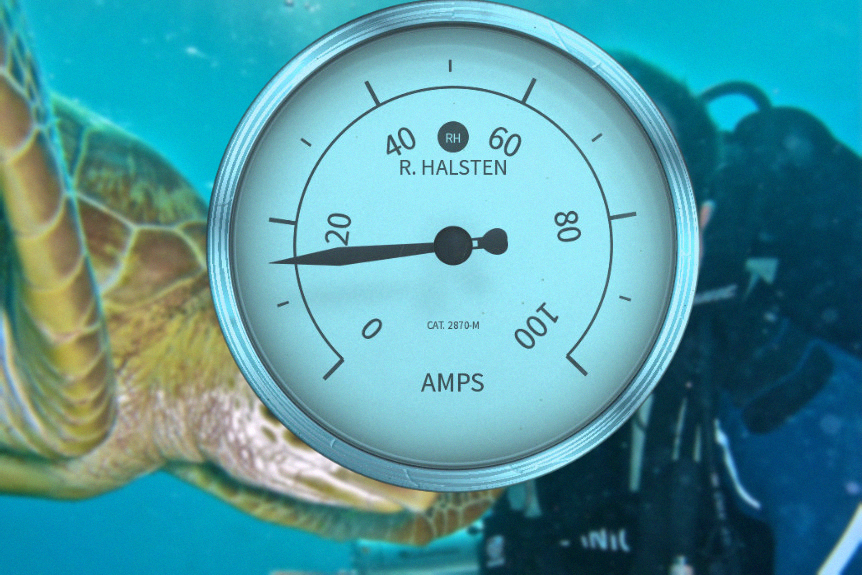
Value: **15** A
